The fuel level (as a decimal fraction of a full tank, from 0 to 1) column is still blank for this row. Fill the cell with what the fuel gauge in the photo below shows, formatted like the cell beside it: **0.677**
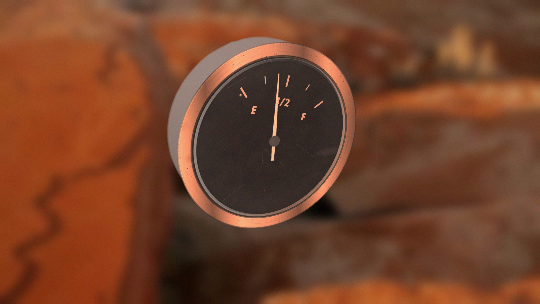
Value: **0.375**
